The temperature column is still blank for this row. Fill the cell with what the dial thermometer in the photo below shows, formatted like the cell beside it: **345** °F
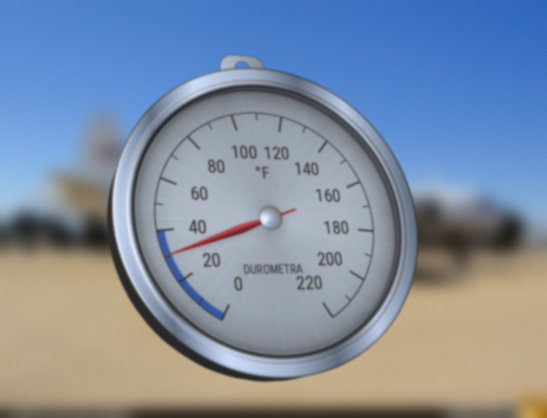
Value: **30** °F
